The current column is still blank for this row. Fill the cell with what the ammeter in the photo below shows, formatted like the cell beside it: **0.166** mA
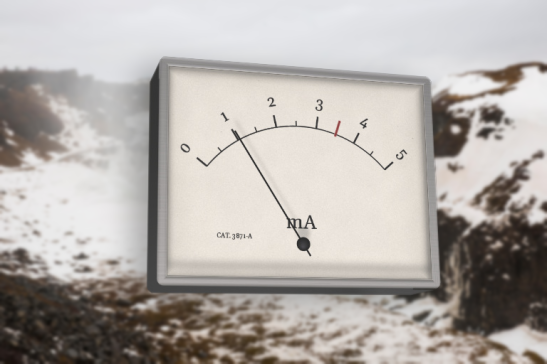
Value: **1** mA
